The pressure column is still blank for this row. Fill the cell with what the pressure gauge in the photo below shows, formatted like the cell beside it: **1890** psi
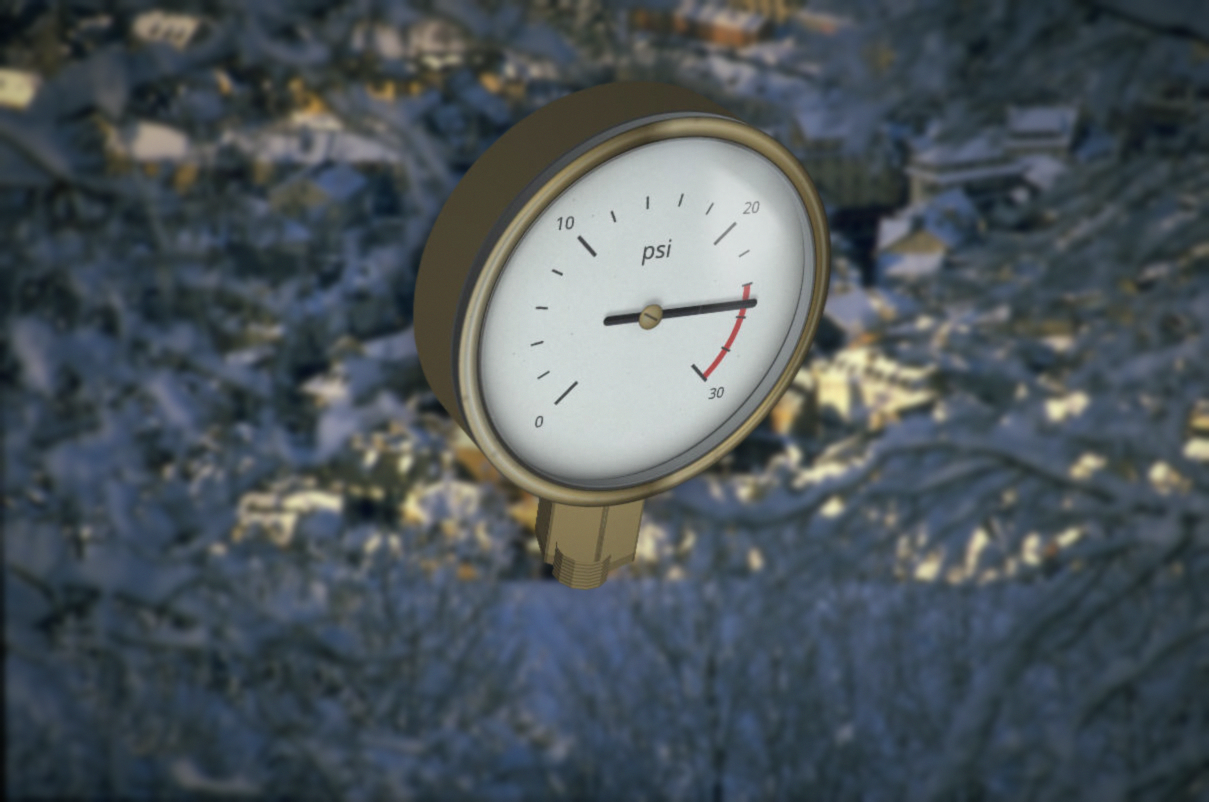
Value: **25** psi
